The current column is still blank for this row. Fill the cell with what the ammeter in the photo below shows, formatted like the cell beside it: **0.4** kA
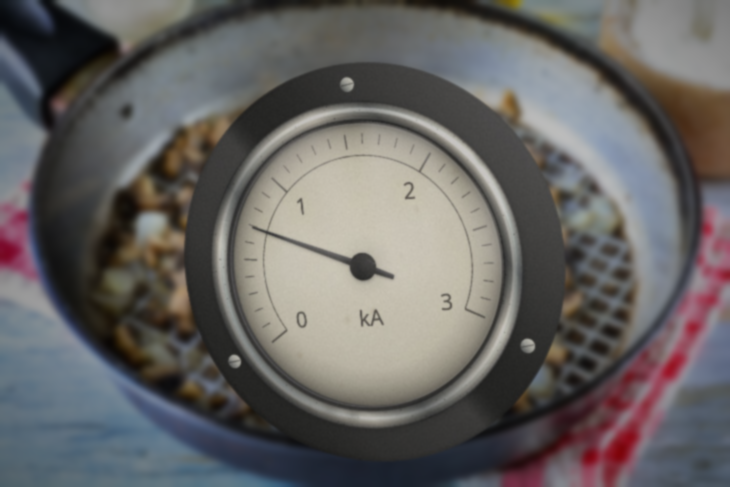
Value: **0.7** kA
